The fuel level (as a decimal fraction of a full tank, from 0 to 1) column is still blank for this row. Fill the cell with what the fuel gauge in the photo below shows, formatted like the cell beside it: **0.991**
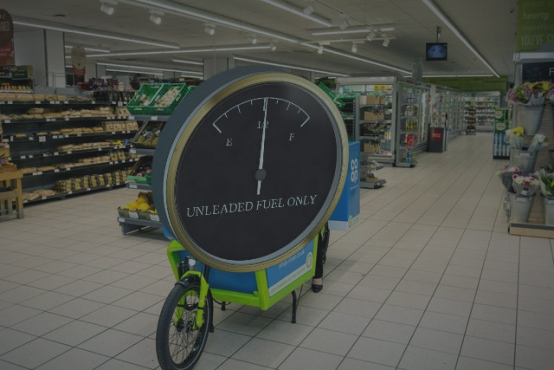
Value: **0.5**
